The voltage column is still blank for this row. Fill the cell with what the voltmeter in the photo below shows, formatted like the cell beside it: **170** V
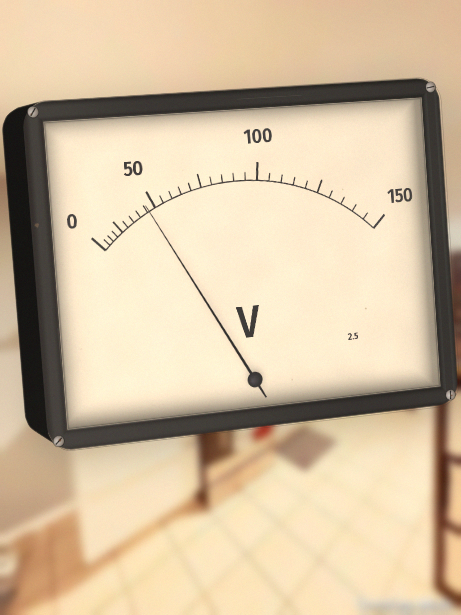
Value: **45** V
